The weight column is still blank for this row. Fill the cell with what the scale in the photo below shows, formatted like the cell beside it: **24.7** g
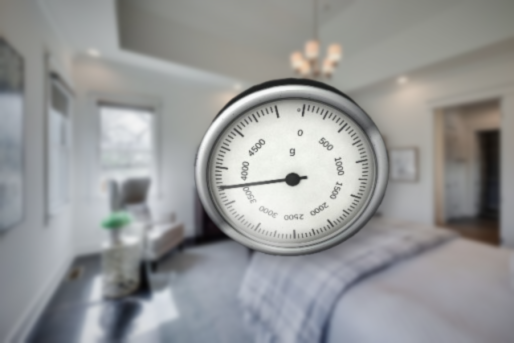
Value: **3750** g
